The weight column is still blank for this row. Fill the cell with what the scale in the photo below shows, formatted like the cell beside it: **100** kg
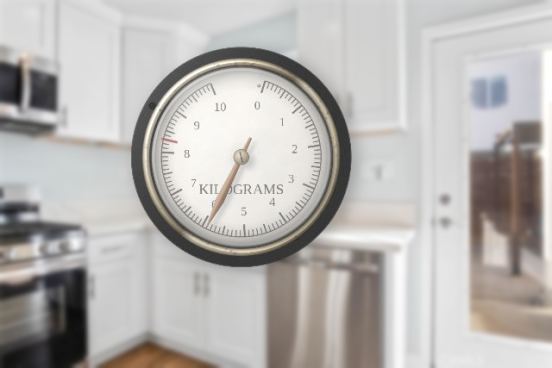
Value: **5.9** kg
